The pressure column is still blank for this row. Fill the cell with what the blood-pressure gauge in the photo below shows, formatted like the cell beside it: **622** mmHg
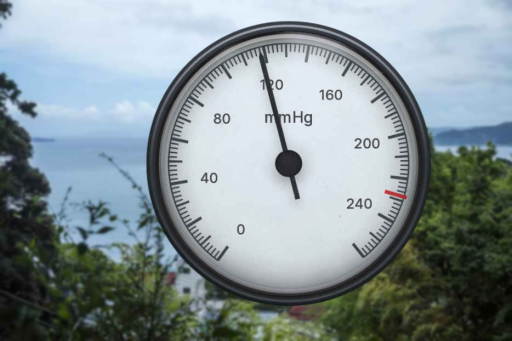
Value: **118** mmHg
